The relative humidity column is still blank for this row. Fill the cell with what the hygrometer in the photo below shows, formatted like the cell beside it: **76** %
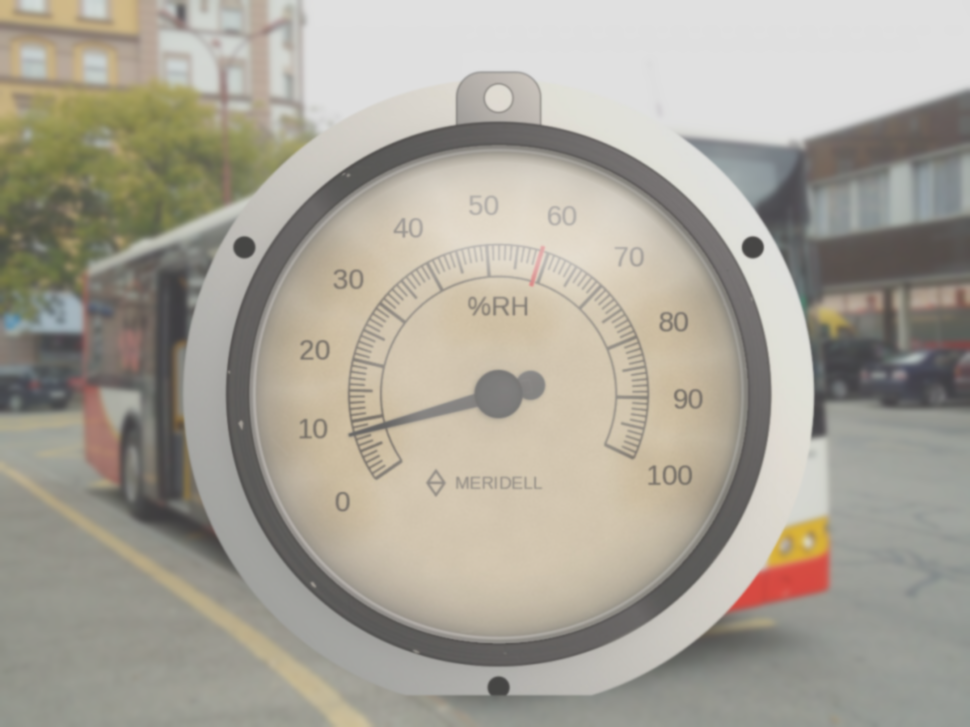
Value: **8** %
